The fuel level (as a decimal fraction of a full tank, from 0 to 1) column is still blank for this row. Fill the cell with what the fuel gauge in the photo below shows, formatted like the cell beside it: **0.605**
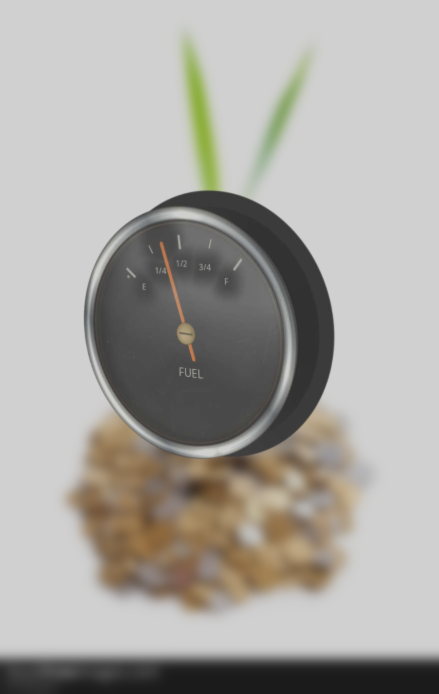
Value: **0.375**
